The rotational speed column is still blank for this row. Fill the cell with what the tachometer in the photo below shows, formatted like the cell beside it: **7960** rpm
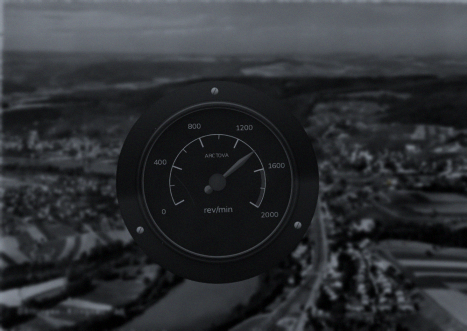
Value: **1400** rpm
